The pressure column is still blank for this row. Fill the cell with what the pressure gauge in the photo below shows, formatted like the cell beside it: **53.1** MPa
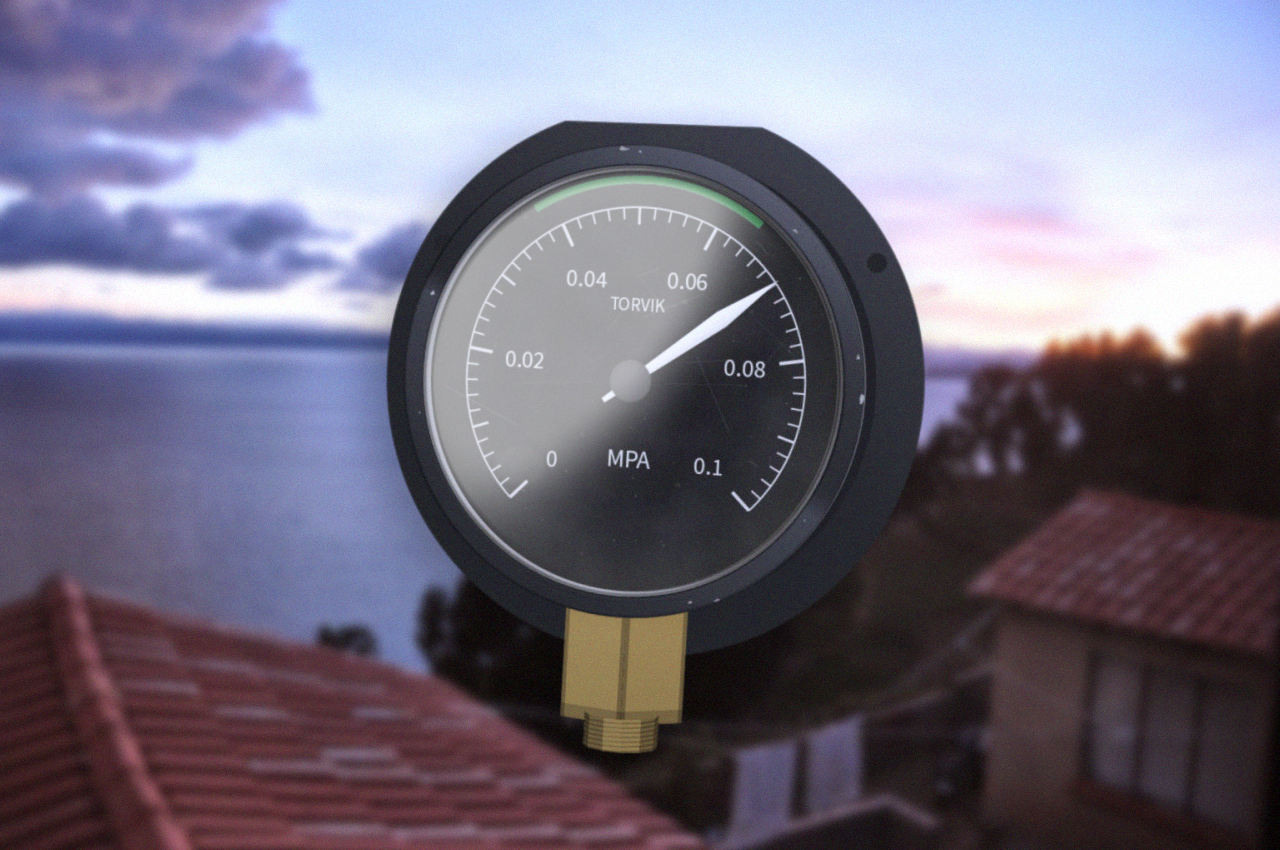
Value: **0.07** MPa
